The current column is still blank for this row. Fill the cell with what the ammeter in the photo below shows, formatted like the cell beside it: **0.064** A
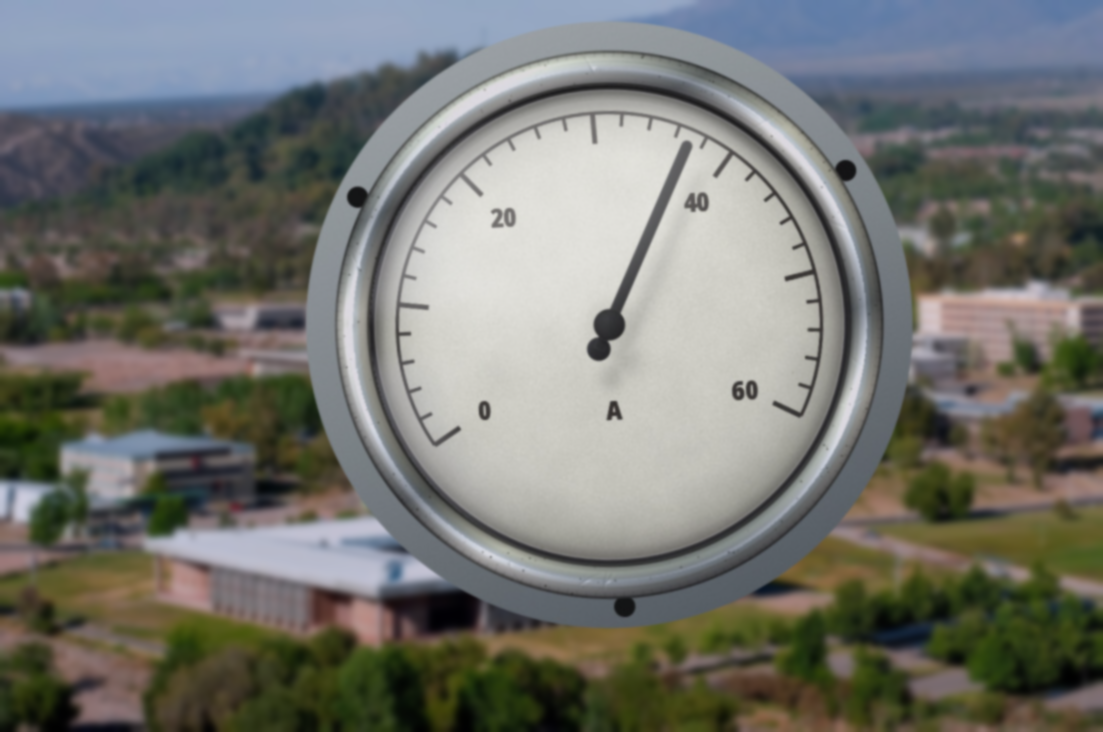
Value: **37** A
